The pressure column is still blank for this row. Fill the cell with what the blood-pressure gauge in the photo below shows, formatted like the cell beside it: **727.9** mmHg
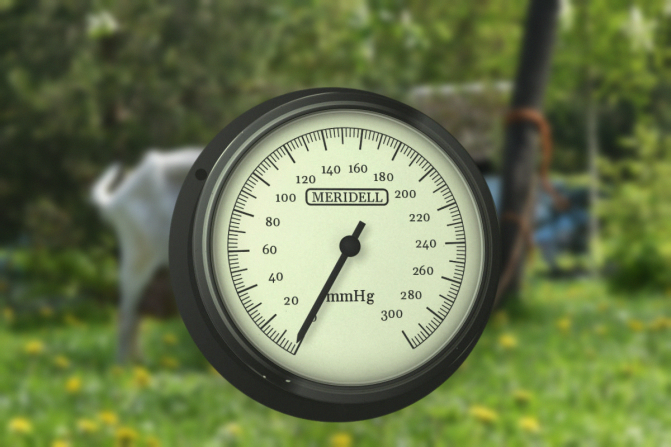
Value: **2** mmHg
